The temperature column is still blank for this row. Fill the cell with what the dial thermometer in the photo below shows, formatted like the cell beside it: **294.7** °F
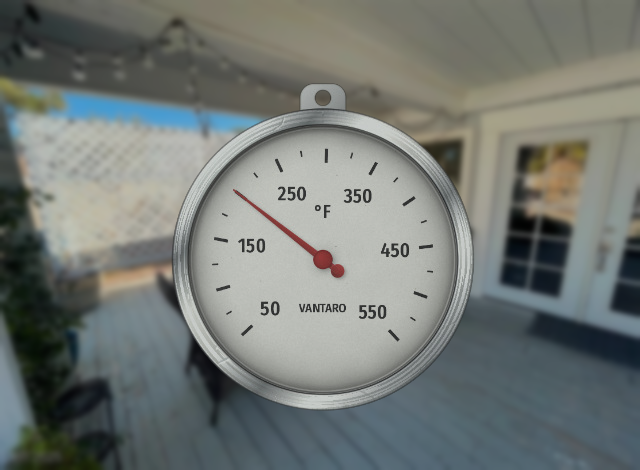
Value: **200** °F
